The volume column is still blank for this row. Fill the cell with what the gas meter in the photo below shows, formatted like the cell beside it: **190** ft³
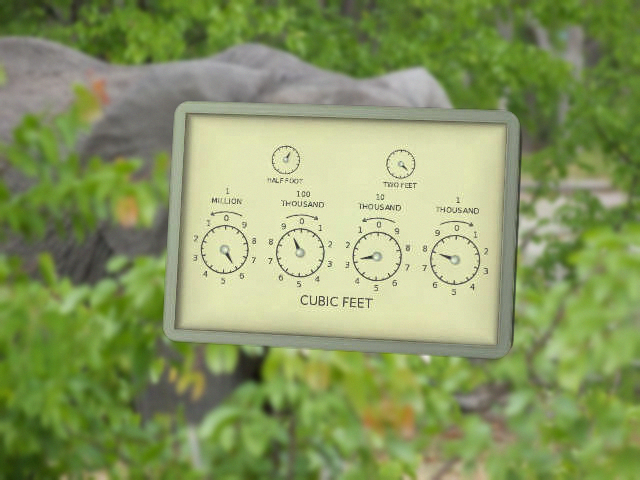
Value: **592800** ft³
